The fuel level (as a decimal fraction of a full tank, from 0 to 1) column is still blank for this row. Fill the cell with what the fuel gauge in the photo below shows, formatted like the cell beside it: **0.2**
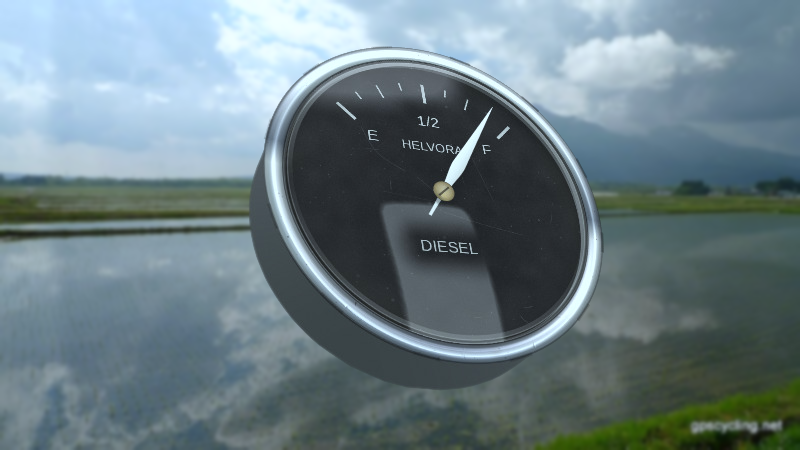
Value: **0.875**
